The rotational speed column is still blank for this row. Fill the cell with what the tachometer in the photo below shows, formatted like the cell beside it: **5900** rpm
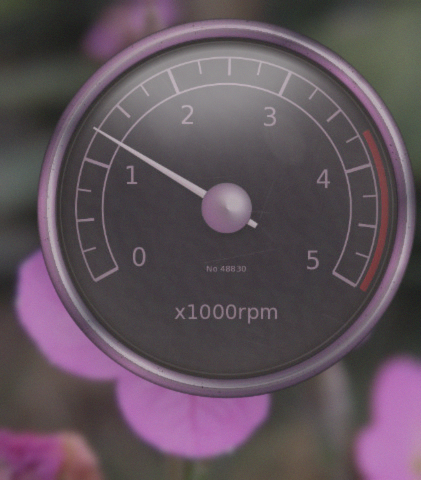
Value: **1250** rpm
